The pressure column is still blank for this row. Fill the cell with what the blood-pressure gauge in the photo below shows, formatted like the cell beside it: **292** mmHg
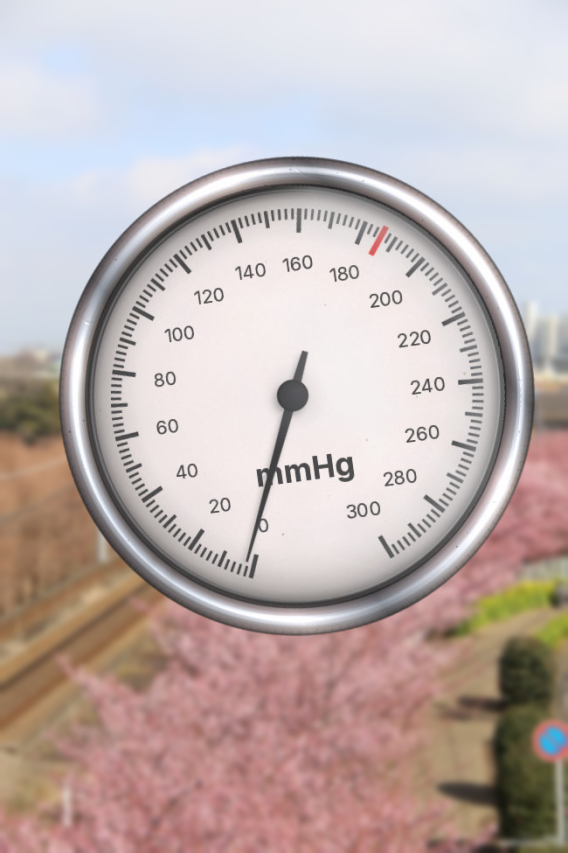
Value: **2** mmHg
